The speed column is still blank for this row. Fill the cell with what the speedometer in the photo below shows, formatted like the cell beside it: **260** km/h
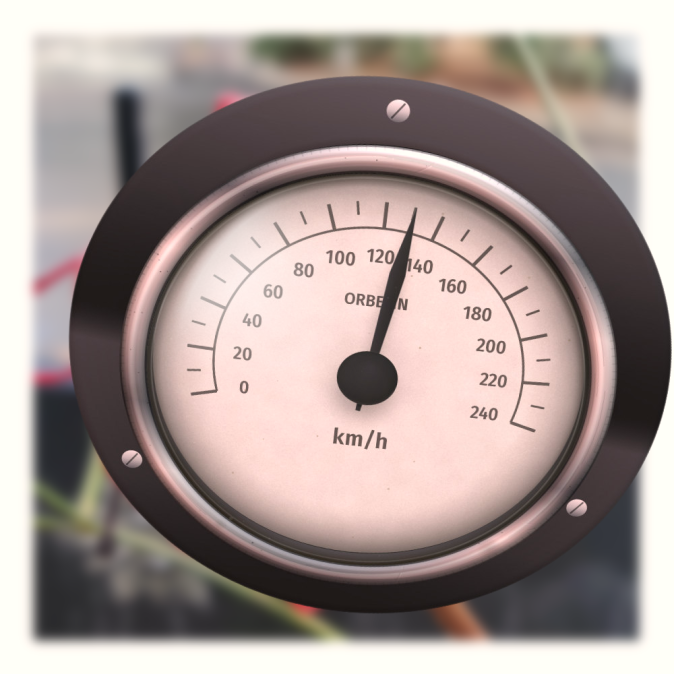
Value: **130** km/h
